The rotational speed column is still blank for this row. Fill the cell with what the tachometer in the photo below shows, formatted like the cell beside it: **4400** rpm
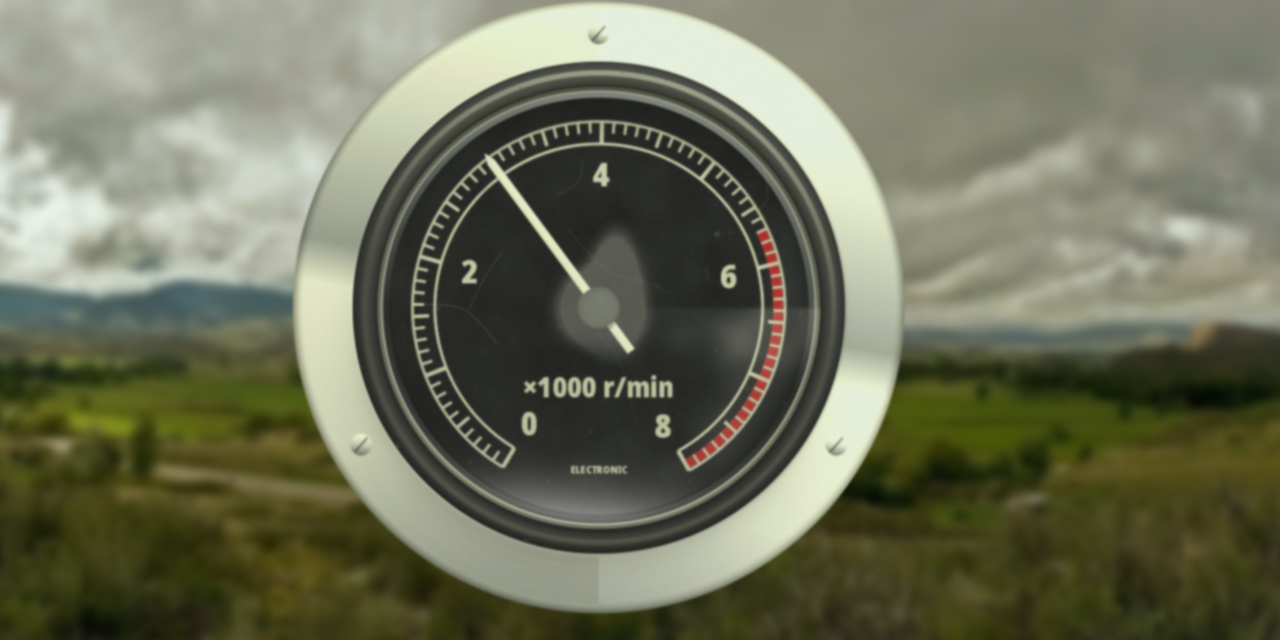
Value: **3000** rpm
